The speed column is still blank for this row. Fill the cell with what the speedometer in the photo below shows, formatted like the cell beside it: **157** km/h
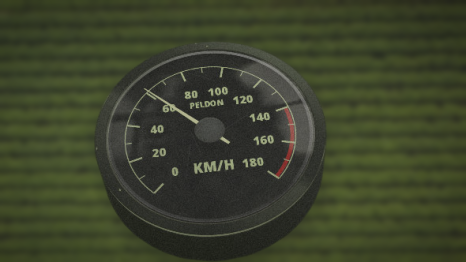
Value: **60** km/h
